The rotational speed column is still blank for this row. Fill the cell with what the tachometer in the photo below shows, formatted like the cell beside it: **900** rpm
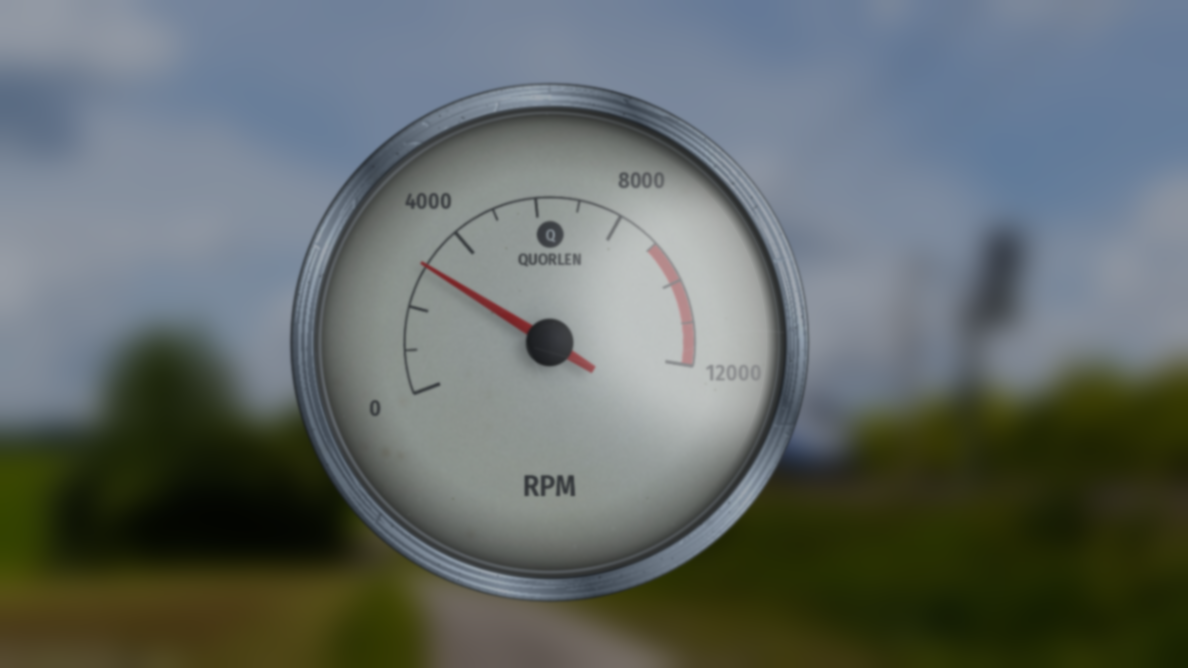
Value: **3000** rpm
